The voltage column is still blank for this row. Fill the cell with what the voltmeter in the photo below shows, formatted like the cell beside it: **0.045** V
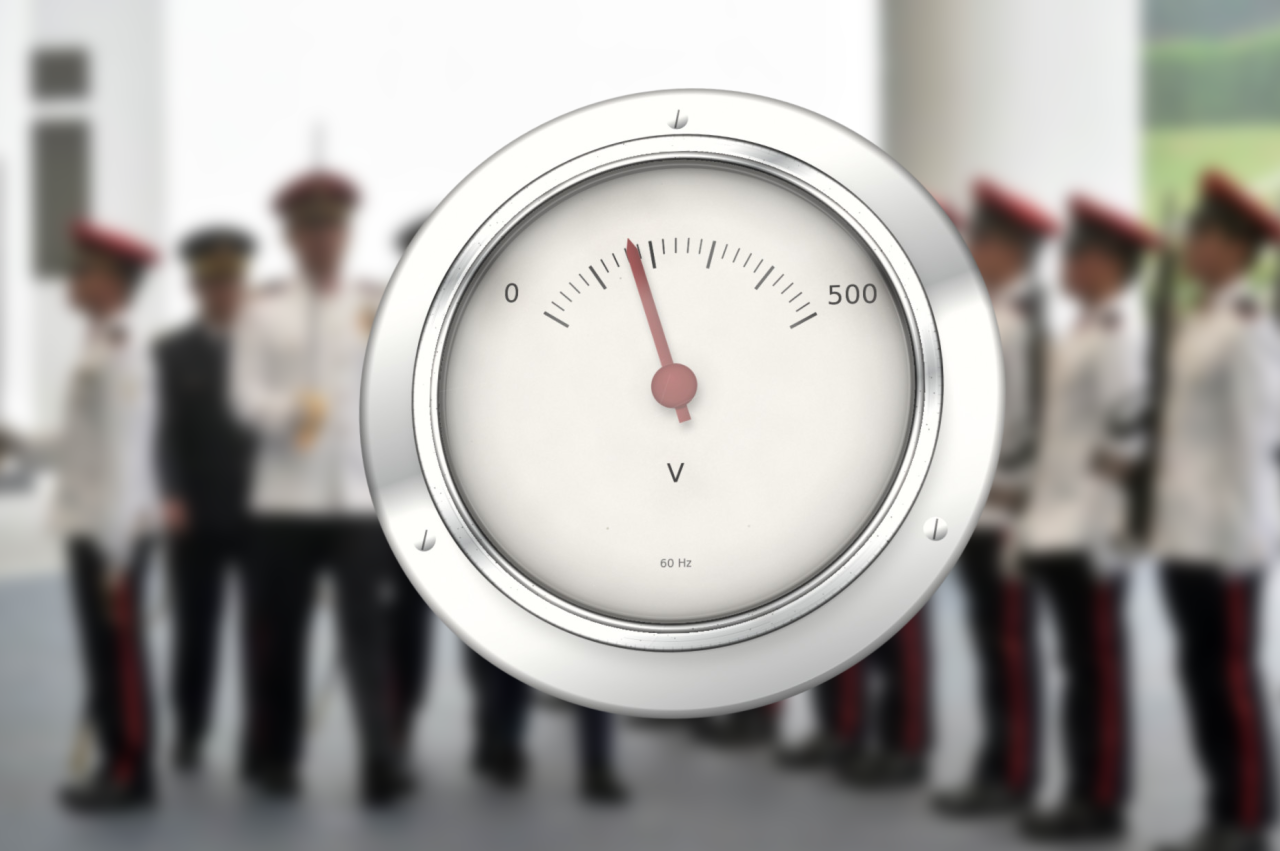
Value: **170** V
